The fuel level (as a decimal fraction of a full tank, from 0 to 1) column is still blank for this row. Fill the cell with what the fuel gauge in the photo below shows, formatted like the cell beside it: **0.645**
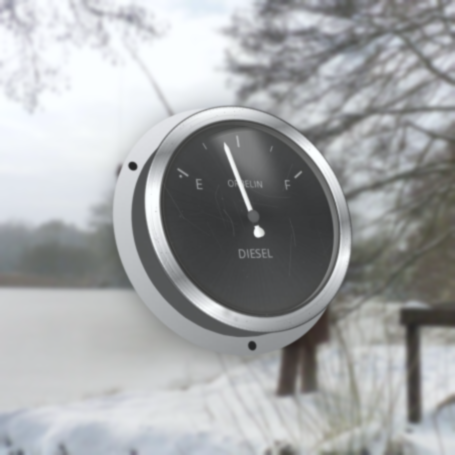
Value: **0.375**
